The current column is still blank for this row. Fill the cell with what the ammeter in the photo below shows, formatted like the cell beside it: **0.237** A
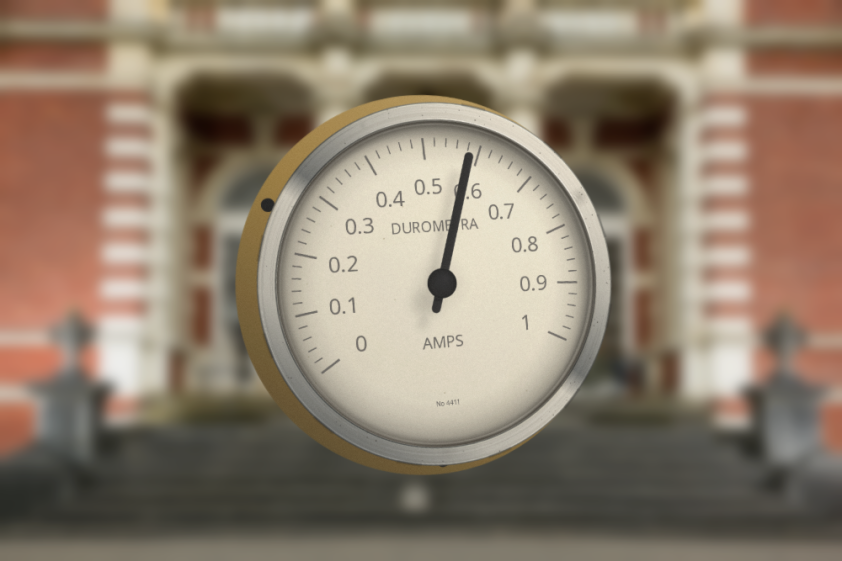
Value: **0.58** A
